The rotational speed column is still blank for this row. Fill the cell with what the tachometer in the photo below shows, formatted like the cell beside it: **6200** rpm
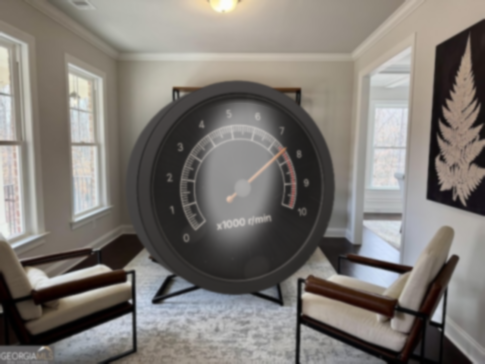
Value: **7500** rpm
